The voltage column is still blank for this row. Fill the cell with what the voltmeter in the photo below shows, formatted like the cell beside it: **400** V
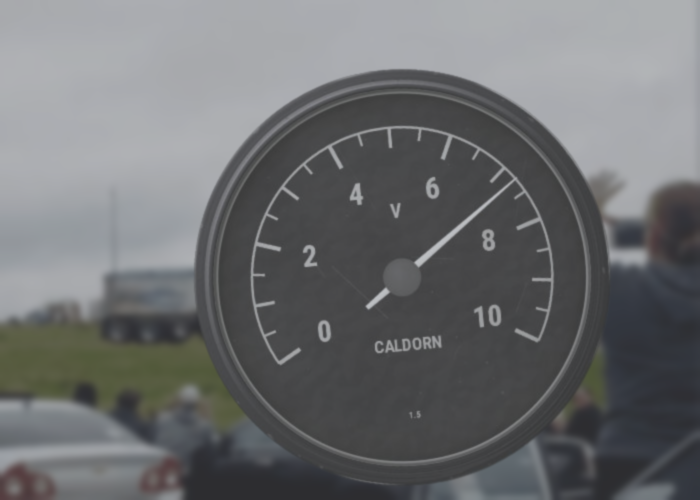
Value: **7.25** V
